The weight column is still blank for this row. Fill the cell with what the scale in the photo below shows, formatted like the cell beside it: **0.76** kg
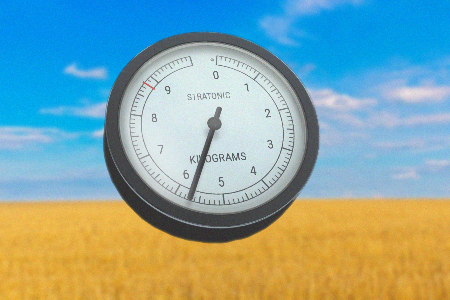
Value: **5.7** kg
